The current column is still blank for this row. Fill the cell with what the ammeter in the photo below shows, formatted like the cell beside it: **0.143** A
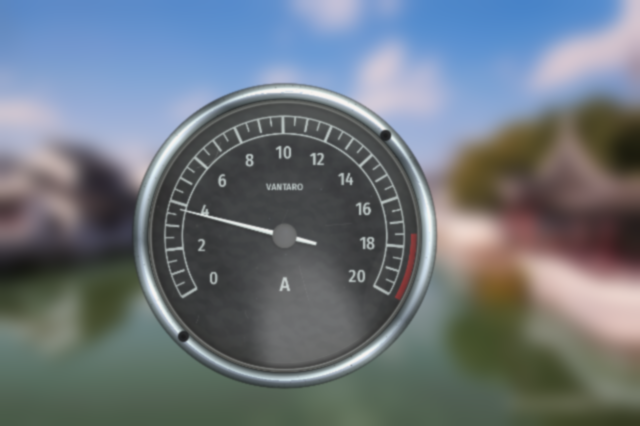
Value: **3.75** A
